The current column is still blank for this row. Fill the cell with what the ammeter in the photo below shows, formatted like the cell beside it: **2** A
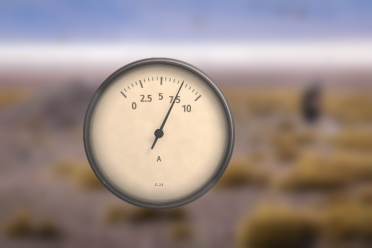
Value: **7.5** A
